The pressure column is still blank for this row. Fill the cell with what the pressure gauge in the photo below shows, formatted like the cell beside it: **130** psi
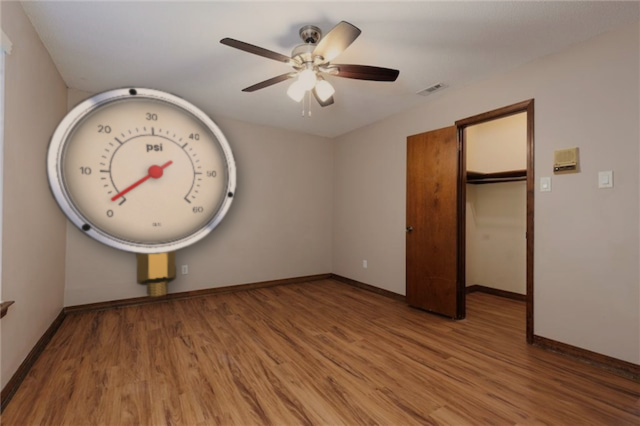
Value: **2** psi
